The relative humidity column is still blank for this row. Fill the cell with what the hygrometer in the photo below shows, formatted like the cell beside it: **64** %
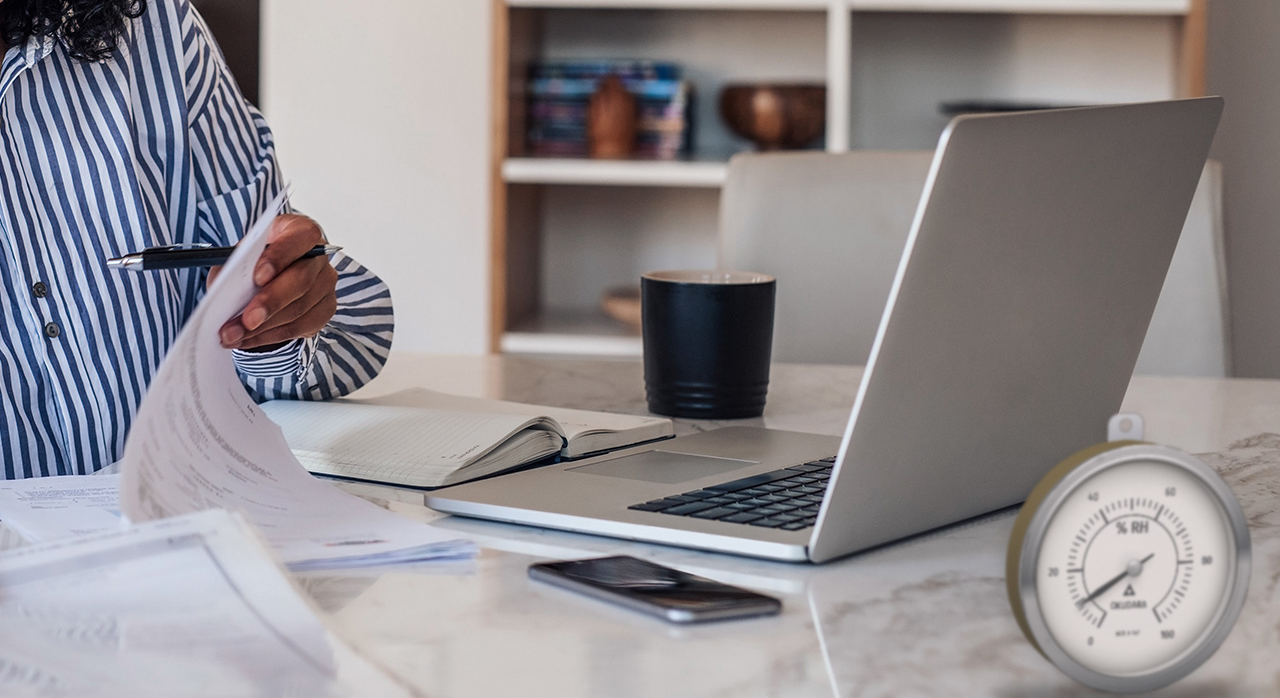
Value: **10** %
